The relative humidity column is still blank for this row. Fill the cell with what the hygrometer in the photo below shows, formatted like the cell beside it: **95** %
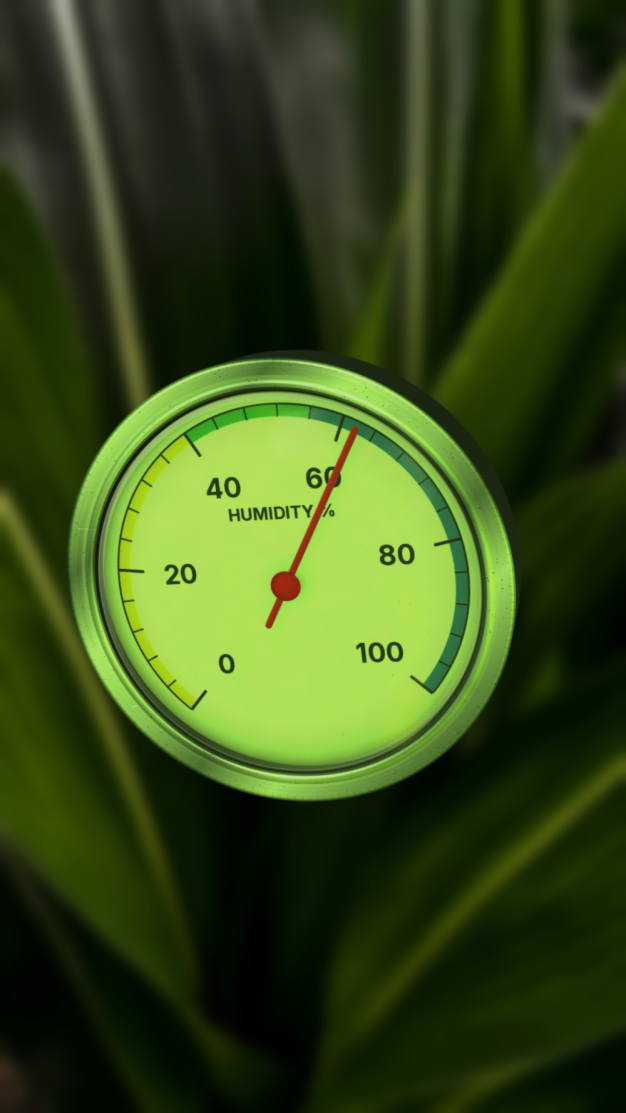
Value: **62** %
